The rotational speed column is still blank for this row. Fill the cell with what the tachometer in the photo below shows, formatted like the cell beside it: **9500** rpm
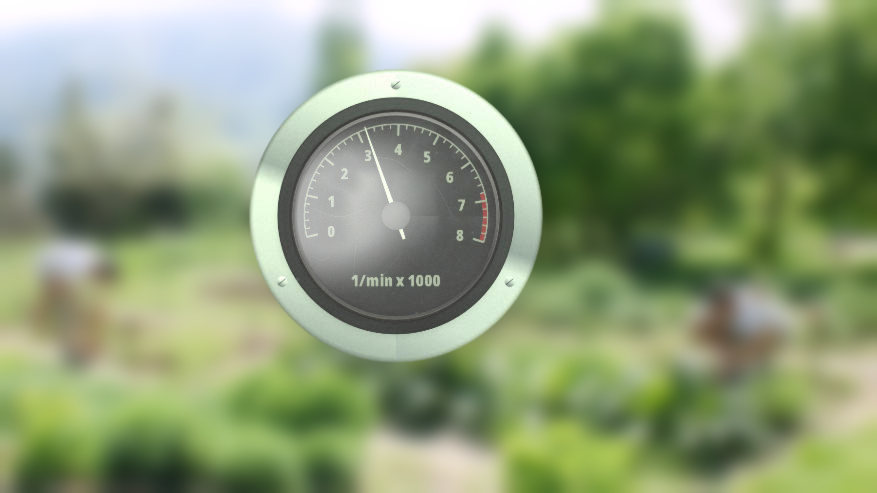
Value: **3200** rpm
